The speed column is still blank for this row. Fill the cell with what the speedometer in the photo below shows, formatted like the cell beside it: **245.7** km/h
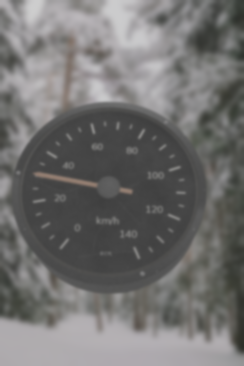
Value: **30** km/h
